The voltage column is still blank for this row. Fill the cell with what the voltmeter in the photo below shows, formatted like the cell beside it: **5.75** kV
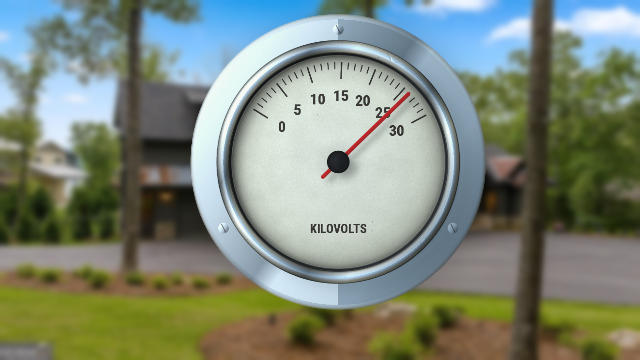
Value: **26** kV
